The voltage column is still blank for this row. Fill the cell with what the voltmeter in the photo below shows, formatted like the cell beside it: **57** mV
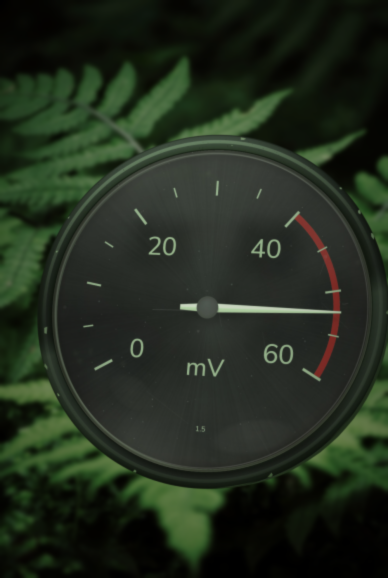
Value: **52.5** mV
